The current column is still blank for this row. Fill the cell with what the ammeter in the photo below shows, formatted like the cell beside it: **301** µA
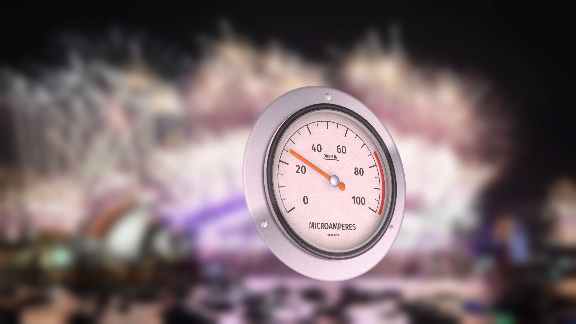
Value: **25** µA
